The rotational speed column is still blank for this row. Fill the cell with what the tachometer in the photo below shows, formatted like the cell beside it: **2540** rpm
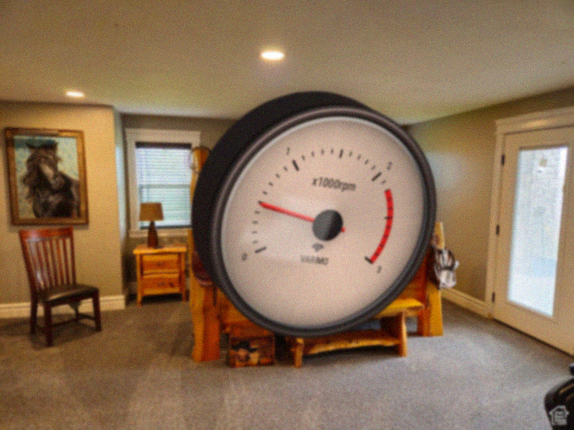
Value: **500** rpm
